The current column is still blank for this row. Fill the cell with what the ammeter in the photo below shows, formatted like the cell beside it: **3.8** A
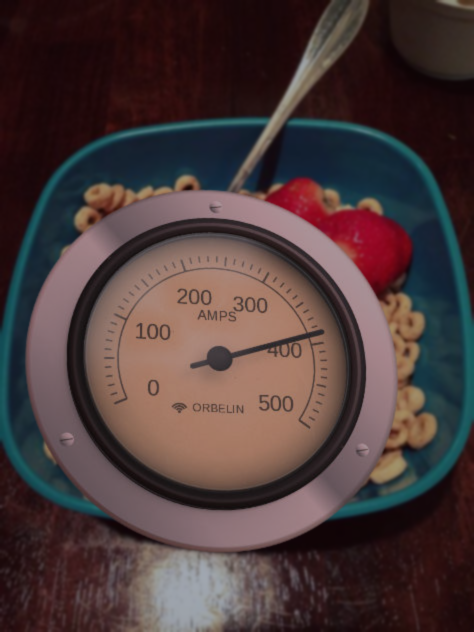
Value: **390** A
